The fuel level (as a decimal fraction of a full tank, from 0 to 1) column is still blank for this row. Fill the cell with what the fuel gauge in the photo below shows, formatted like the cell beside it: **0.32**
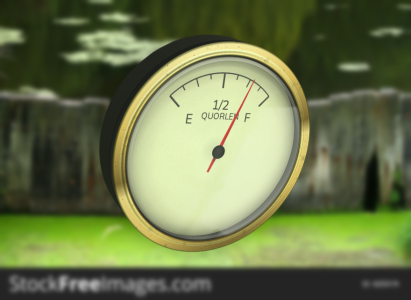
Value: **0.75**
